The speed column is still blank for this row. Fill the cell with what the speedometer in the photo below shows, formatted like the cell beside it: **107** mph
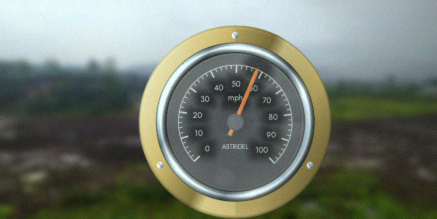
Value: **58** mph
